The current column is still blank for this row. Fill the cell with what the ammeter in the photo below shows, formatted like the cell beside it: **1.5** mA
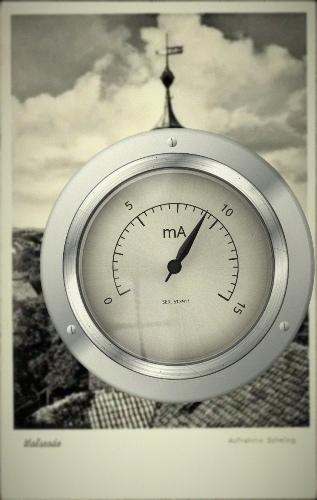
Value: **9.25** mA
